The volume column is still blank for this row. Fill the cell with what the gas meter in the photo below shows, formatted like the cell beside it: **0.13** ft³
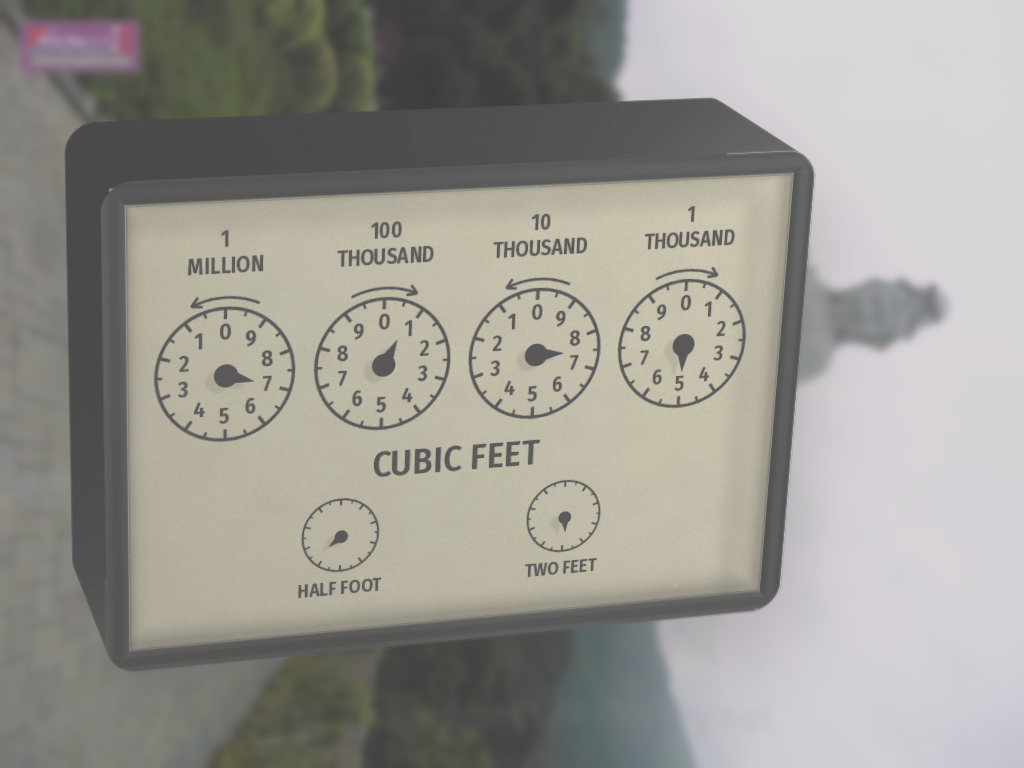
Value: **707500** ft³
